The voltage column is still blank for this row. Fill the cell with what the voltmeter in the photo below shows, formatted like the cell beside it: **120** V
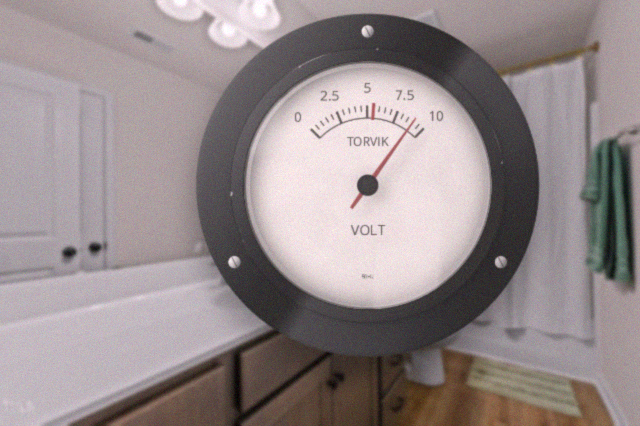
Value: **9** V
